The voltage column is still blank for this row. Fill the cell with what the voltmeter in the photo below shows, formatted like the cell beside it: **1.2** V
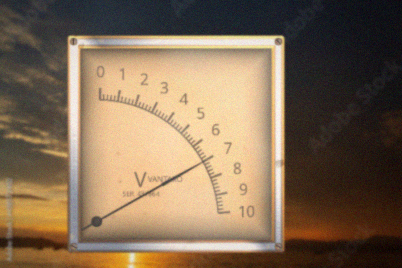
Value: **7** V
